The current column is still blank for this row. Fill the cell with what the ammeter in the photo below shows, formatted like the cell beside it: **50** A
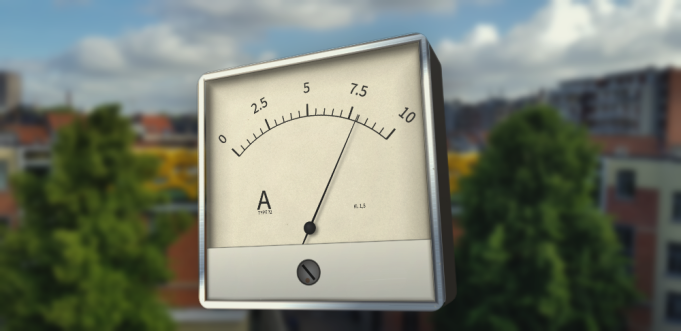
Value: **8** A
